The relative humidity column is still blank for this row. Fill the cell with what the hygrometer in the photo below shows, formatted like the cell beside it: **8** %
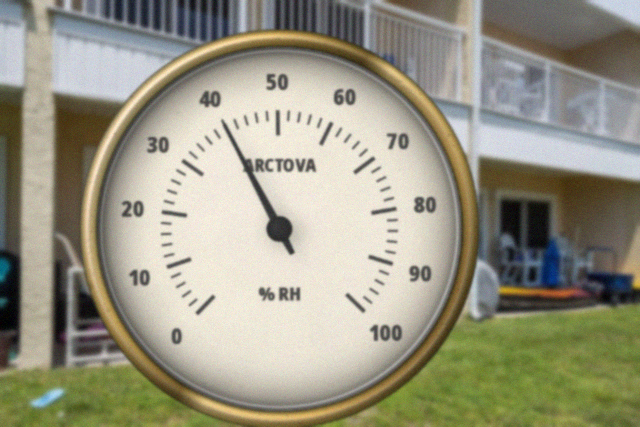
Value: **40** %
